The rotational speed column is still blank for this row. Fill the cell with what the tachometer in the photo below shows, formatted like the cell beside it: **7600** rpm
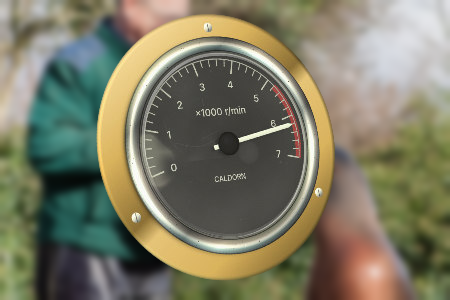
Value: **6200** rpm
